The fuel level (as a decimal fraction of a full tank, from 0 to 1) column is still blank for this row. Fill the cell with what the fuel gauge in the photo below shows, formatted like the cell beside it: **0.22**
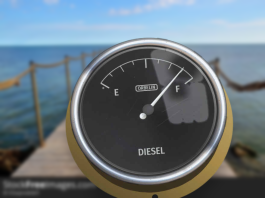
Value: **0.875**
